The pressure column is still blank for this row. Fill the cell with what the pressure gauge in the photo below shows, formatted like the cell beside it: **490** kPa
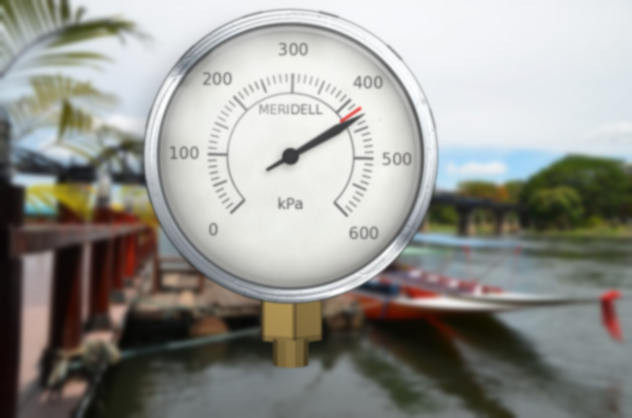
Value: **430** kPa
